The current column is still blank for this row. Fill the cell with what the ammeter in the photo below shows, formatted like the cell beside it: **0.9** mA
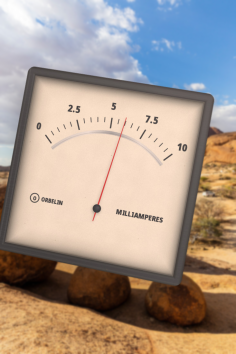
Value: **6** mA
